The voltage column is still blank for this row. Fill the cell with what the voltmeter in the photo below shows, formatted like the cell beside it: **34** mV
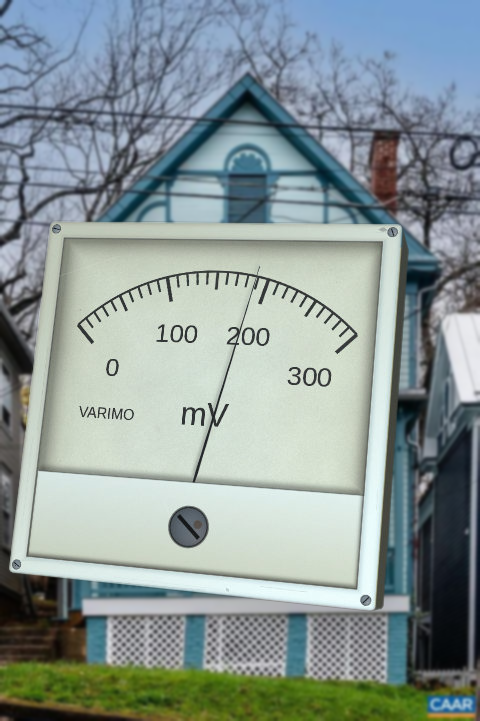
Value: **190** mV
